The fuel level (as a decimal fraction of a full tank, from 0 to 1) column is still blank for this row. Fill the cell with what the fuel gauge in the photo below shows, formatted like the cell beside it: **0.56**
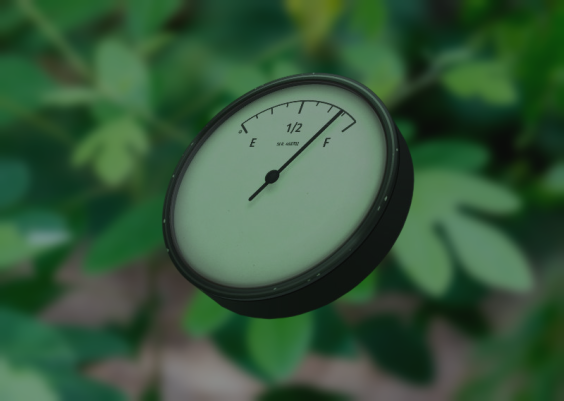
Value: **0.875**
